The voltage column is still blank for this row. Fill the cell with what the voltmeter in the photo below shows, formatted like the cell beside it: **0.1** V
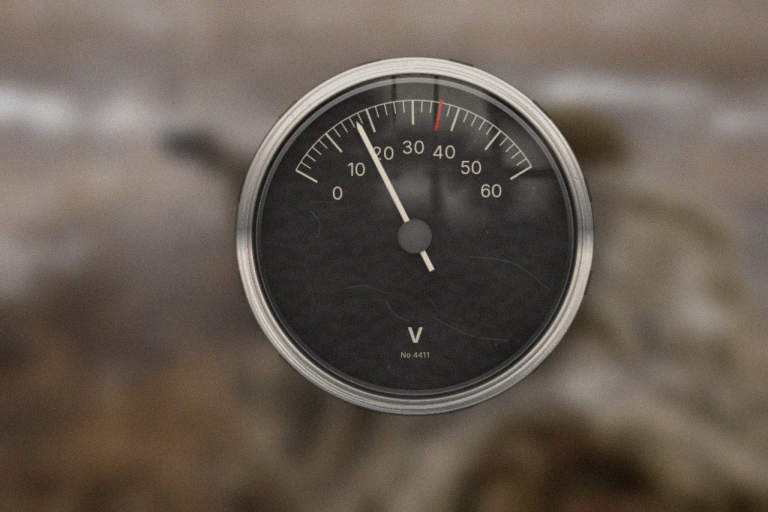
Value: **17** V
